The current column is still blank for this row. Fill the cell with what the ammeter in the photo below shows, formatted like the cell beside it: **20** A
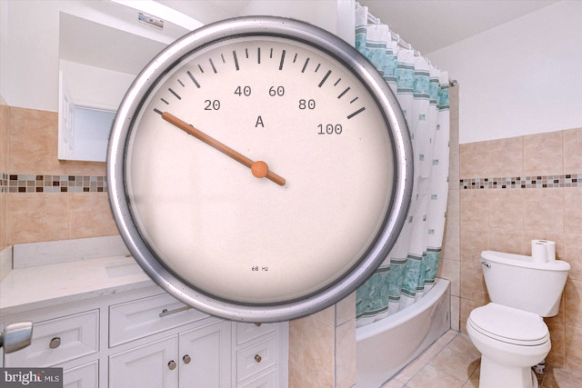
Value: **0** A
